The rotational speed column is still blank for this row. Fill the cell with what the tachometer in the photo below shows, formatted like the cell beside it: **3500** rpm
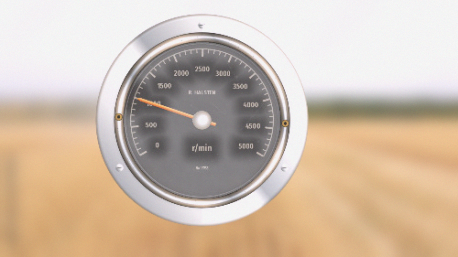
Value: **1000** rpm
